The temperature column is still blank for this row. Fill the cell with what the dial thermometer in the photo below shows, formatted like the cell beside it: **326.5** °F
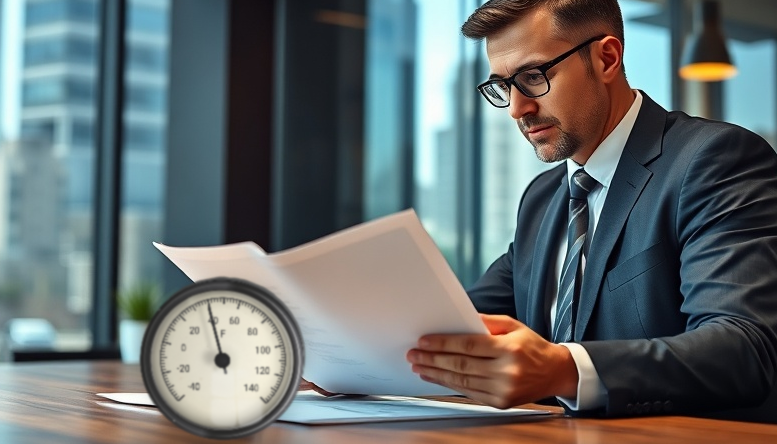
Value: **40** °F
